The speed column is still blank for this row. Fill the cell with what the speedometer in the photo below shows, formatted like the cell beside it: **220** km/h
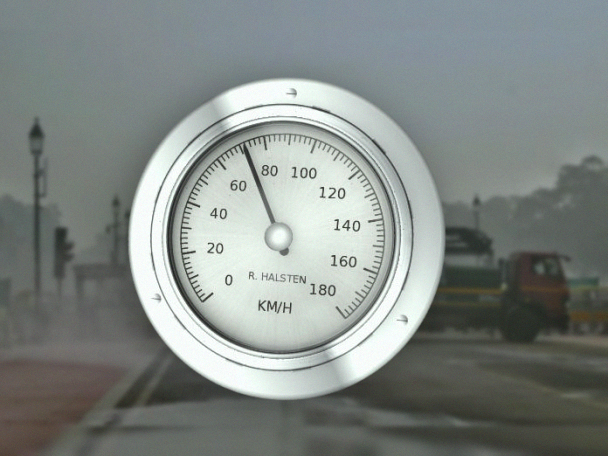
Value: **72** km/h
